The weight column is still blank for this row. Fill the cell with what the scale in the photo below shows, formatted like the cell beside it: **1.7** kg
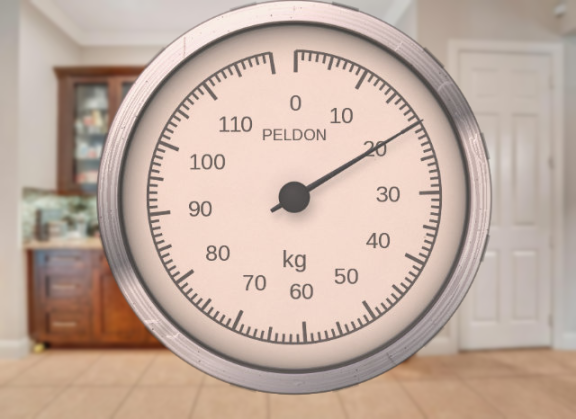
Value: **20** kg
